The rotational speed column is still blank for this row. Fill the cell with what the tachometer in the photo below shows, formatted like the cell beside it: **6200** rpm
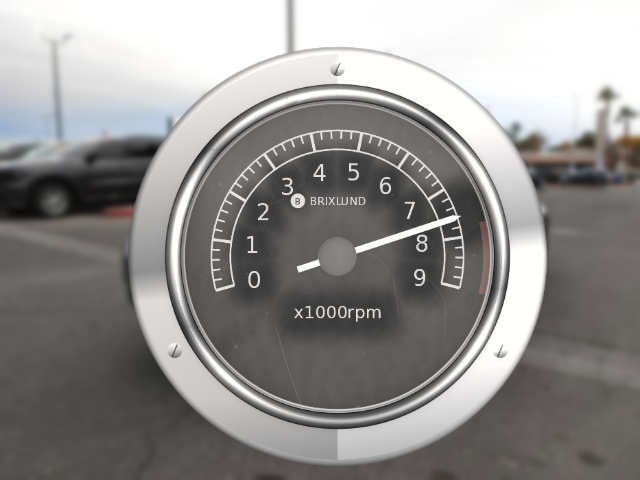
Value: **7600** rpm
